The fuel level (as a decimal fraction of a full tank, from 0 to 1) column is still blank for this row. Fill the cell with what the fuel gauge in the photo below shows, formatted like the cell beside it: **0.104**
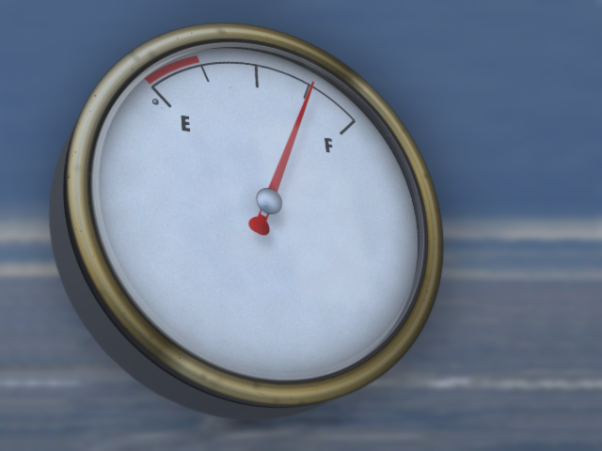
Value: **0.75**
